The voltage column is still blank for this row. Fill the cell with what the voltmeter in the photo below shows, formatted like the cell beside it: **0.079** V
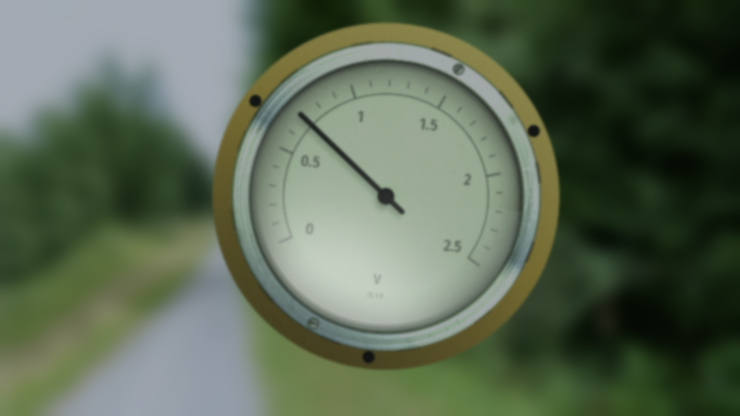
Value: **0.7** V
